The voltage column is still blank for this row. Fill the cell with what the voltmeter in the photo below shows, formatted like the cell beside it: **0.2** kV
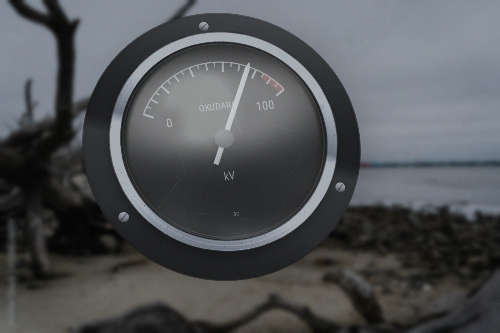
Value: **75** kV
